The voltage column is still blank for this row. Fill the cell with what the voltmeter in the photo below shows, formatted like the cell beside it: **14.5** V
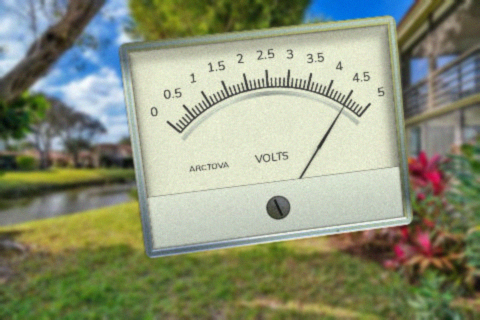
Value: **4.5** V
